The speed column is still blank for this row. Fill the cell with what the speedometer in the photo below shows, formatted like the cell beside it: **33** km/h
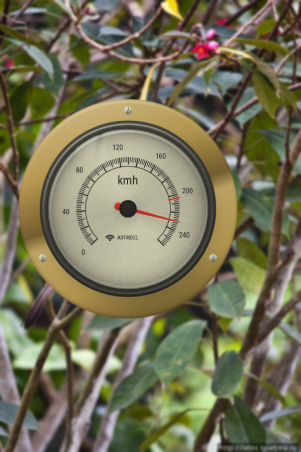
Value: **230** km/h
